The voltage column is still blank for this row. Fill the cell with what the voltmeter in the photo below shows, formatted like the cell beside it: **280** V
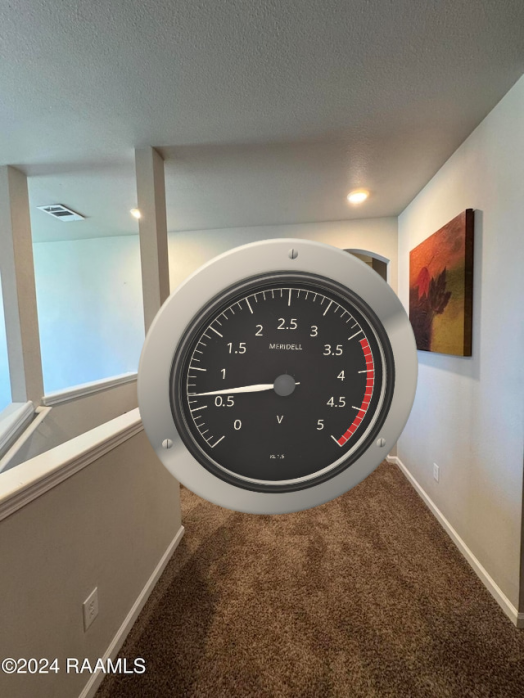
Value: **0.7** V
